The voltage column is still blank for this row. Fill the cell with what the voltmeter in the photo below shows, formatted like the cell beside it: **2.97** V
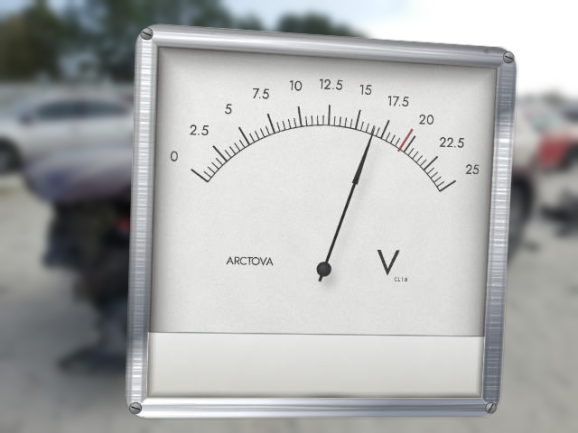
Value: **16.5** V
